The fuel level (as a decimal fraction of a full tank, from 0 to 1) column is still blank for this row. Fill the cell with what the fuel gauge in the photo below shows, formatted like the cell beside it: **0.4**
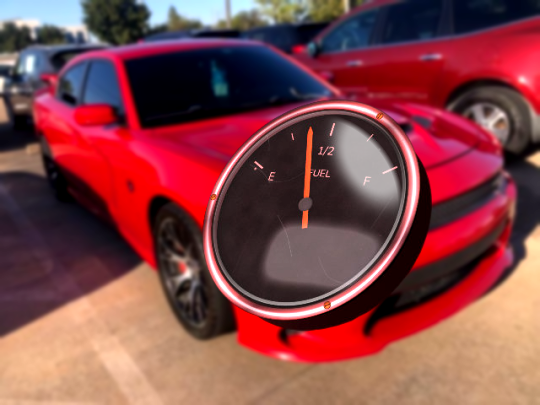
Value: **0.375**
